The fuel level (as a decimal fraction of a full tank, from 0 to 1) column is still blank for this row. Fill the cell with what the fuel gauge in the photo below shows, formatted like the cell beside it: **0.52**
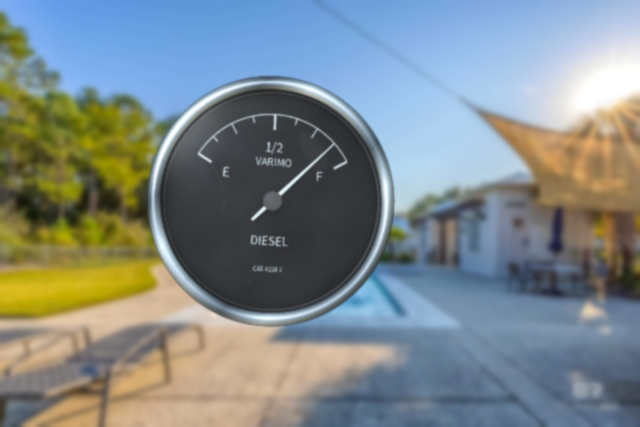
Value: **0.875**
